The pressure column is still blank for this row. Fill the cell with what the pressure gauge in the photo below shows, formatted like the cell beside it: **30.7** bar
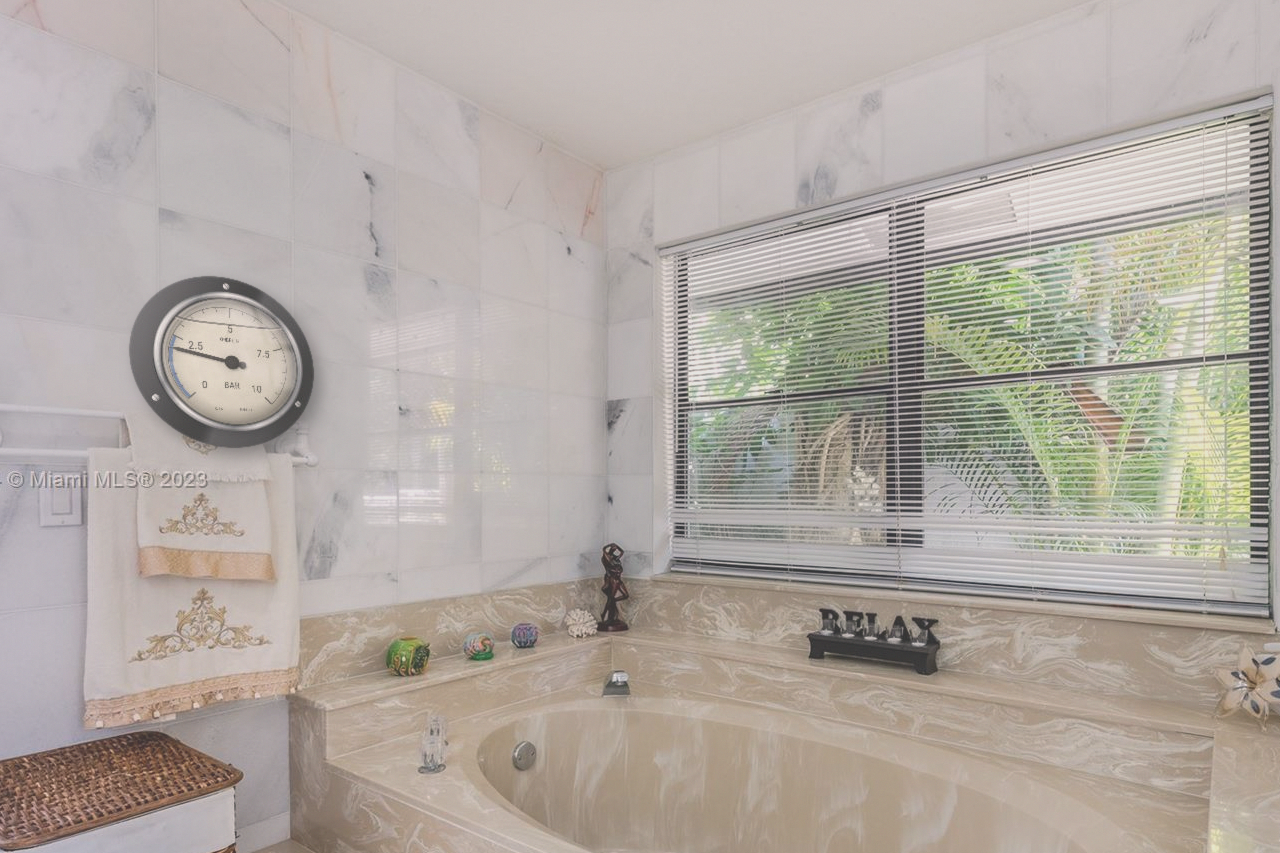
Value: **2** bar
